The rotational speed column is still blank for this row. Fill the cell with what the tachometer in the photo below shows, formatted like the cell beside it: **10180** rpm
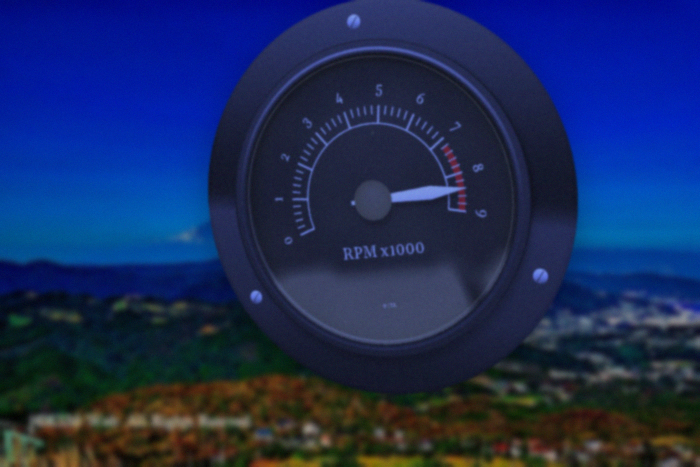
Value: **8400** rpm
